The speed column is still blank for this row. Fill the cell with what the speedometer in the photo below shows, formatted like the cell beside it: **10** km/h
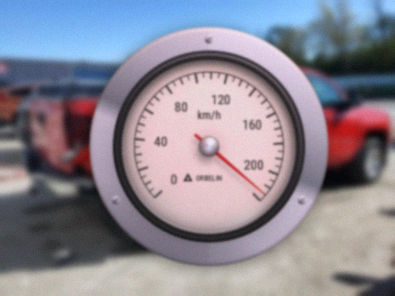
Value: **215** km/h
